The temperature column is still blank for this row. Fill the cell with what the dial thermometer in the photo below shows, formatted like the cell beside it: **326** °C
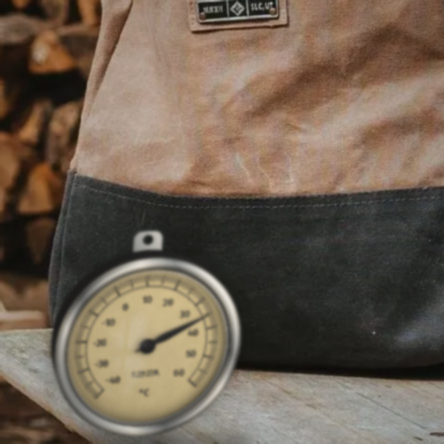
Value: **35** °C
